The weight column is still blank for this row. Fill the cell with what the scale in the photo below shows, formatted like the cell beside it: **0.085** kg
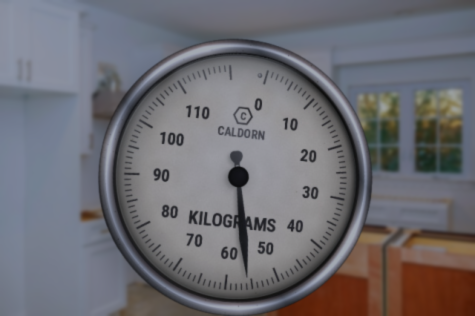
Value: **56** kg
